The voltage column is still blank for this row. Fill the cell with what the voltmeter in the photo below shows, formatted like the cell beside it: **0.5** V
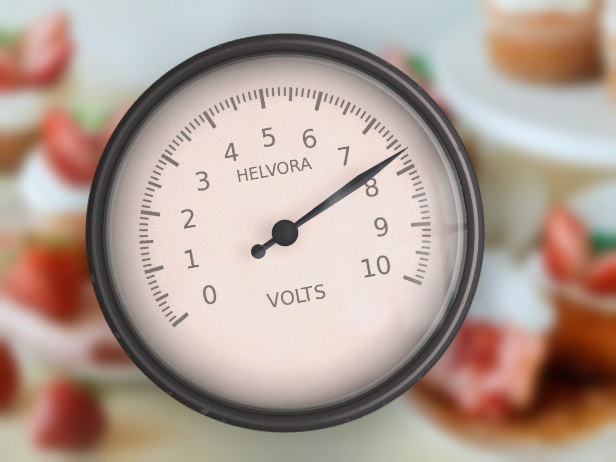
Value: **7.7** V
